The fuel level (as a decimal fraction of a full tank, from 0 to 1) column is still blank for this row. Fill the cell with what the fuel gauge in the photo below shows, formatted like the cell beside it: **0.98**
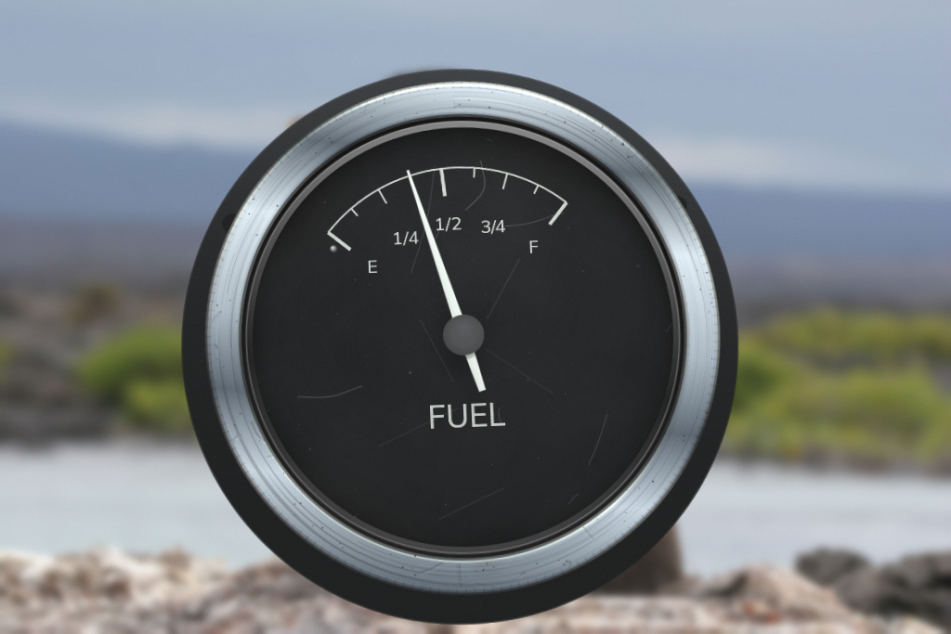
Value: **0.375**
